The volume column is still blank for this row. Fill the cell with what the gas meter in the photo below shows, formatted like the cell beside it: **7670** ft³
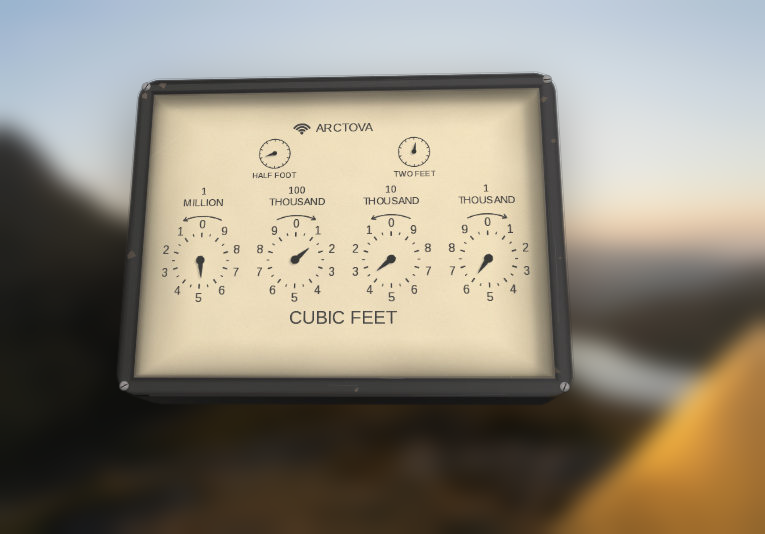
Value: **513600** ft³
